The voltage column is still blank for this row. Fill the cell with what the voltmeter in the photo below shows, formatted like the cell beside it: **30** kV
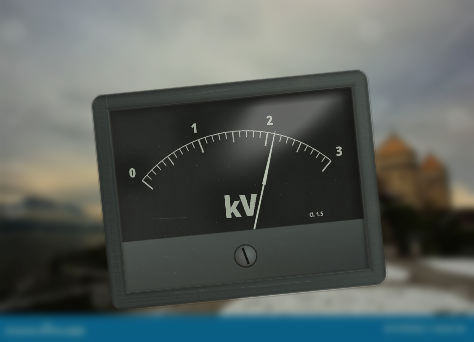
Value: **2.1** kV
